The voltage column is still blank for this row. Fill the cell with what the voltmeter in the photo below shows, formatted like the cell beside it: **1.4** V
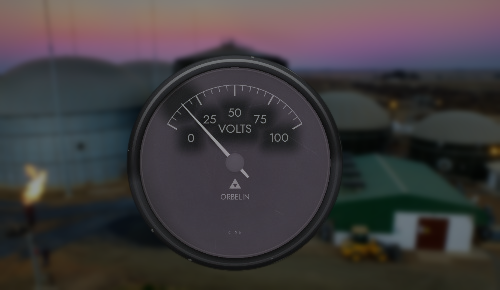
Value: **15** V
